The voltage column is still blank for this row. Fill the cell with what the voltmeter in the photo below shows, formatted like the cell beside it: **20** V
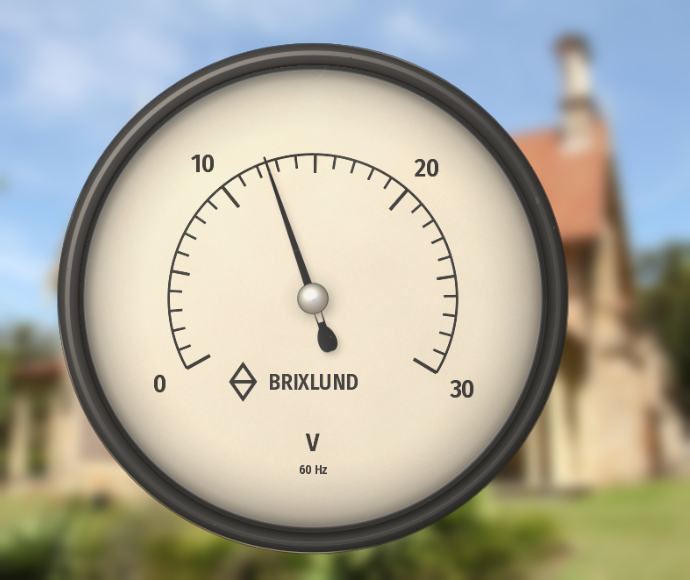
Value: **12.5** V
